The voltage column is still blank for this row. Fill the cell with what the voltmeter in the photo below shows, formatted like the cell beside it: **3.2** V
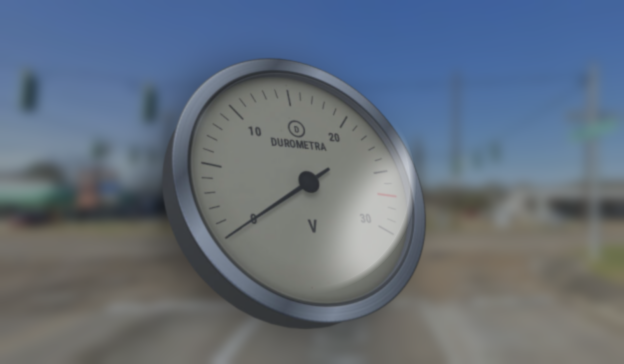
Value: **0** V
